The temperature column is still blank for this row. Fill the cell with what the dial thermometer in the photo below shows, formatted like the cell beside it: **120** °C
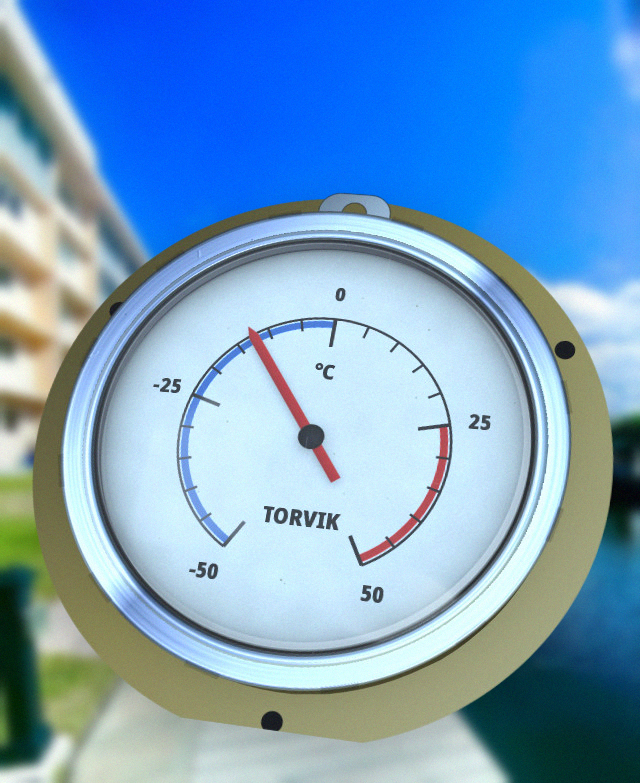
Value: **-12.5** °C
